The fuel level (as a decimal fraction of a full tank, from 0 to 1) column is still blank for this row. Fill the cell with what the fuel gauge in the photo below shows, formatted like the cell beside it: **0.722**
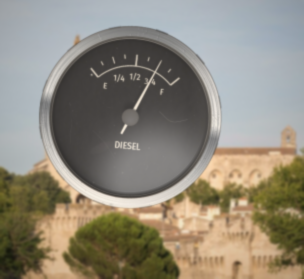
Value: **0.75**
